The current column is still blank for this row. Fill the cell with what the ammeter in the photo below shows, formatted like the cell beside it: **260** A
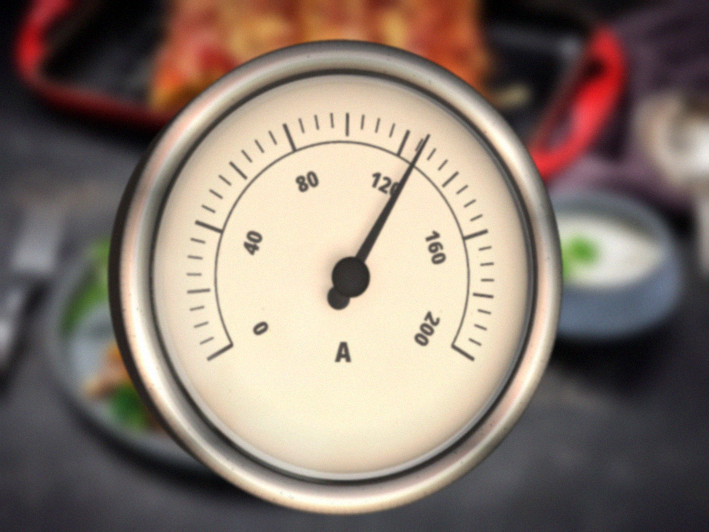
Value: **125** A
